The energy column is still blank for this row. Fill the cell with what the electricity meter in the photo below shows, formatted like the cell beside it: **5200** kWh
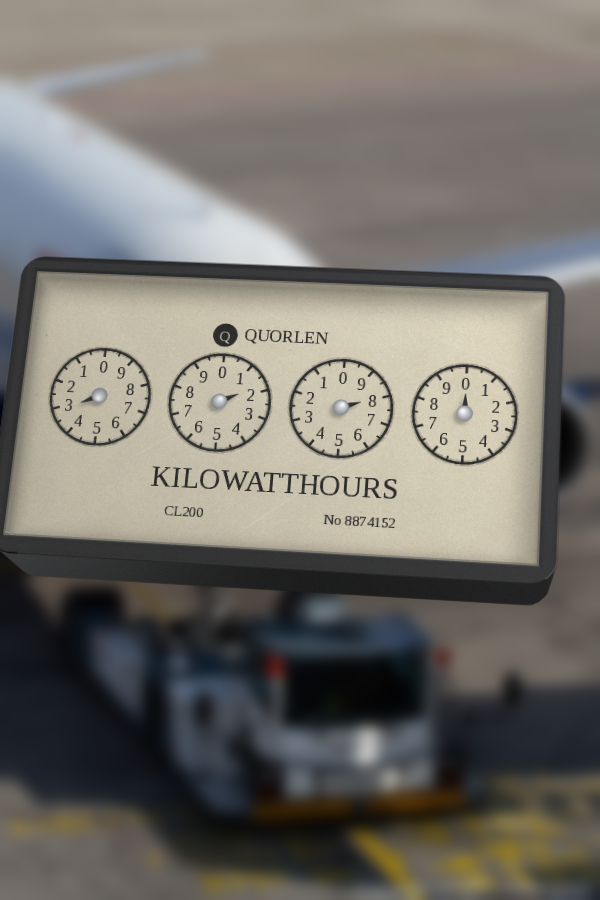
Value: **3180** kWh
